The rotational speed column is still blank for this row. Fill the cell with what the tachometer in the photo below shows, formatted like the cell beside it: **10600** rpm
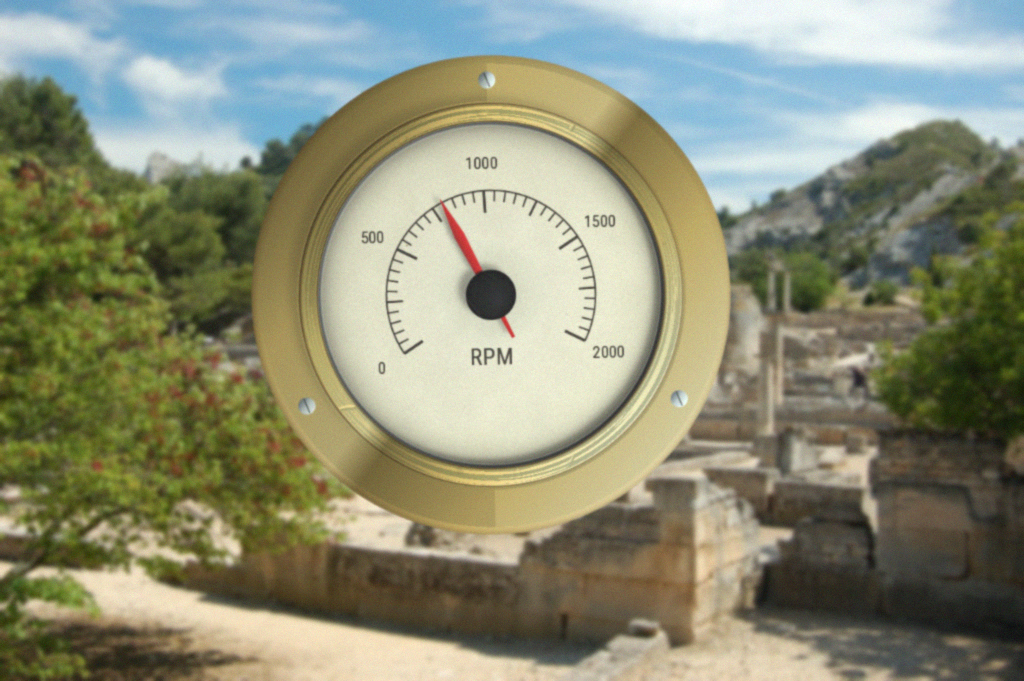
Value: **800** rpm
